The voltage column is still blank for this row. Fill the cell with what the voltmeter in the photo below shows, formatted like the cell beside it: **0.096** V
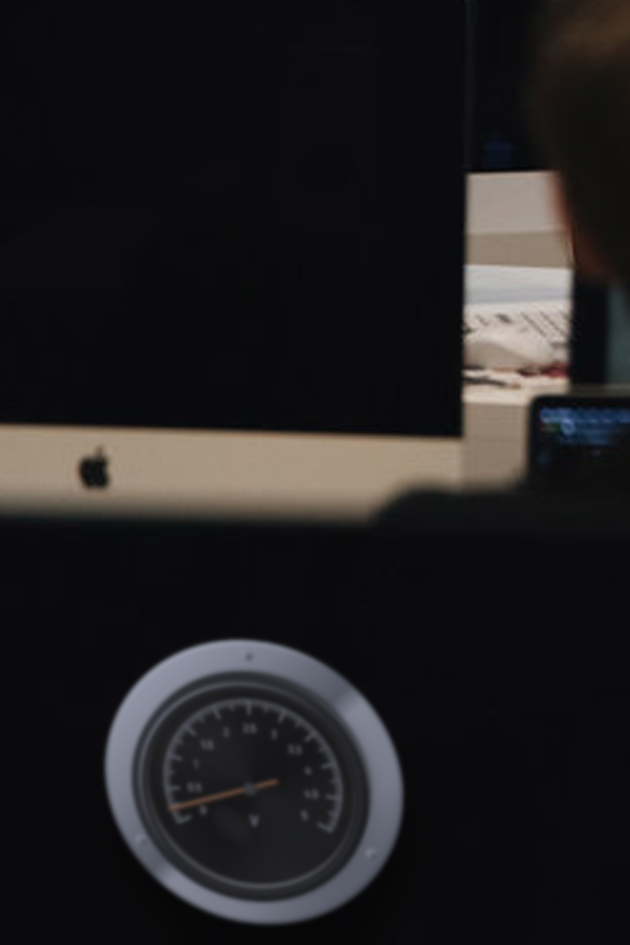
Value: **0.25** V
